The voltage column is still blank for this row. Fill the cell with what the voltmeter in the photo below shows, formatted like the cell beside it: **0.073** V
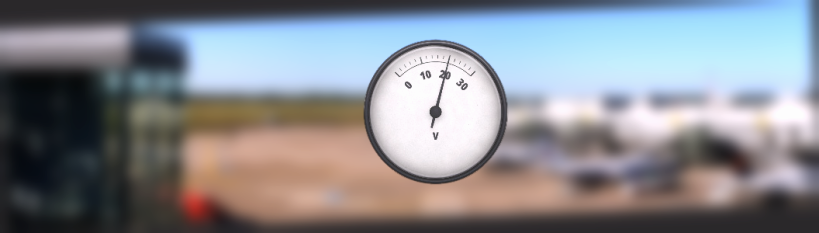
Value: **20** V
